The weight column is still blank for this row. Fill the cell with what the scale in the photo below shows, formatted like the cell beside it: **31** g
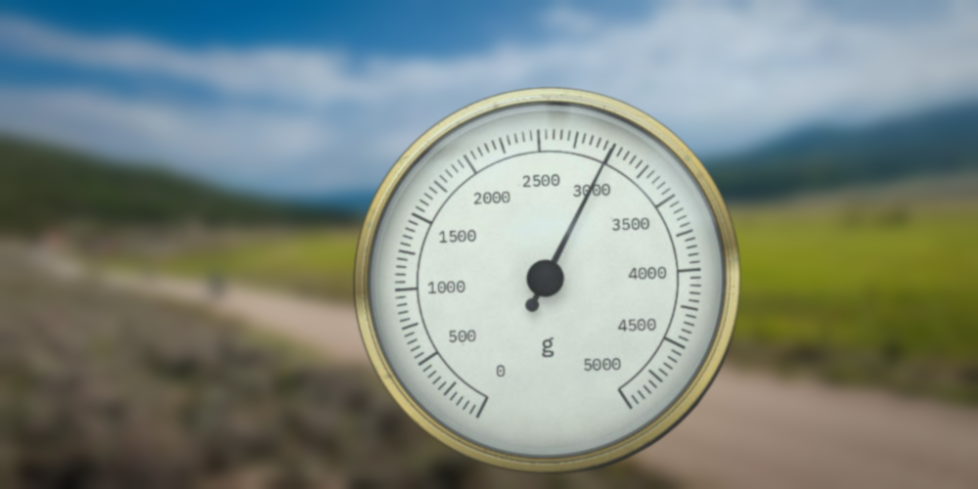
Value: **3000** g
